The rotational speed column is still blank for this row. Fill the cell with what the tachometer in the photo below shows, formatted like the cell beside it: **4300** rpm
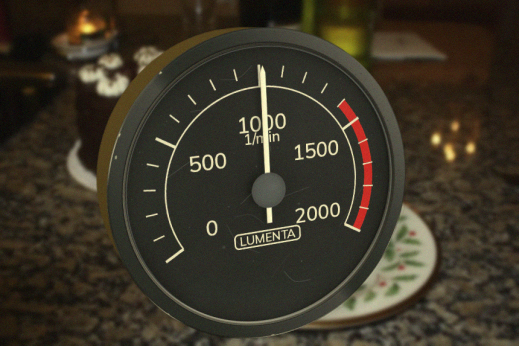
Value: **1000** rpm
